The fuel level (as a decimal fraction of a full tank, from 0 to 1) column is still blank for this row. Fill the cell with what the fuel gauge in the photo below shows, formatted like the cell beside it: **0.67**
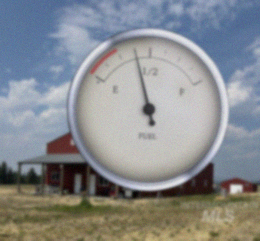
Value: **0.375**
